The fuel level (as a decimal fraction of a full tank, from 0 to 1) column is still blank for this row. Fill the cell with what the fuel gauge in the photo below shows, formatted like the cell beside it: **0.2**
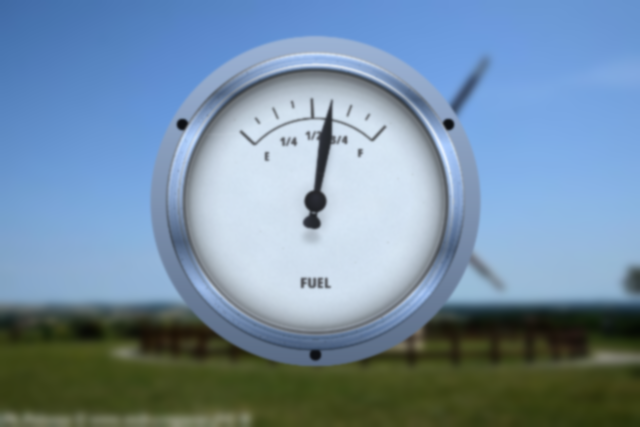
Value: **0.625**
